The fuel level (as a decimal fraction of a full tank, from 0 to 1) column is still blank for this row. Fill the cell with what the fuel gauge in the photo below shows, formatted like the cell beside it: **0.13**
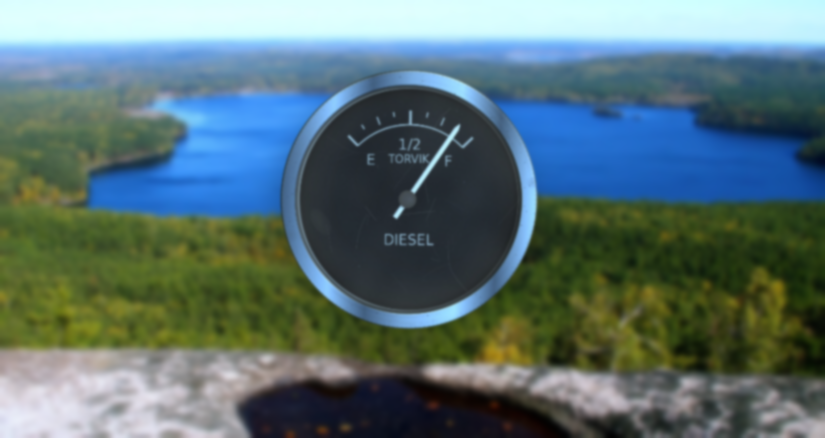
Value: **0.875**
